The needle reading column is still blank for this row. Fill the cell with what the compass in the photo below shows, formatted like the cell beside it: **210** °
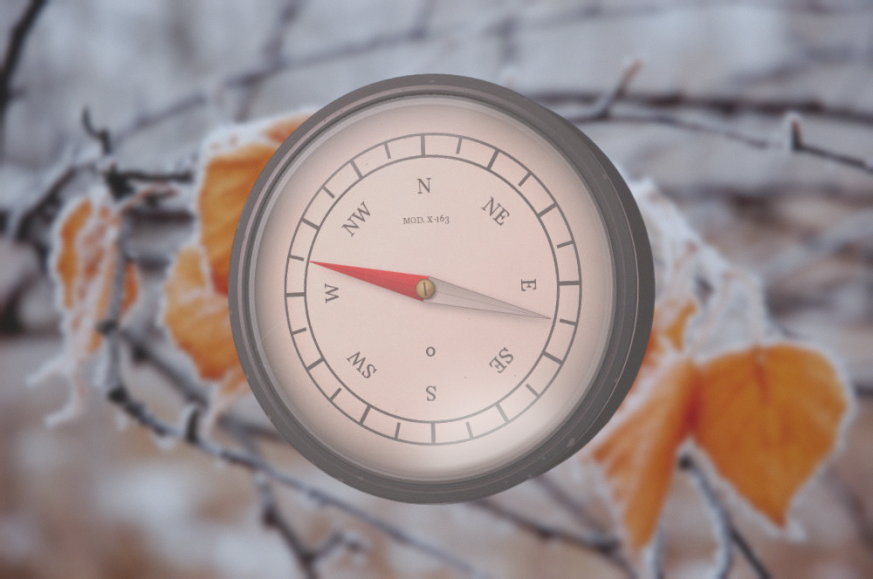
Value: **285** °
